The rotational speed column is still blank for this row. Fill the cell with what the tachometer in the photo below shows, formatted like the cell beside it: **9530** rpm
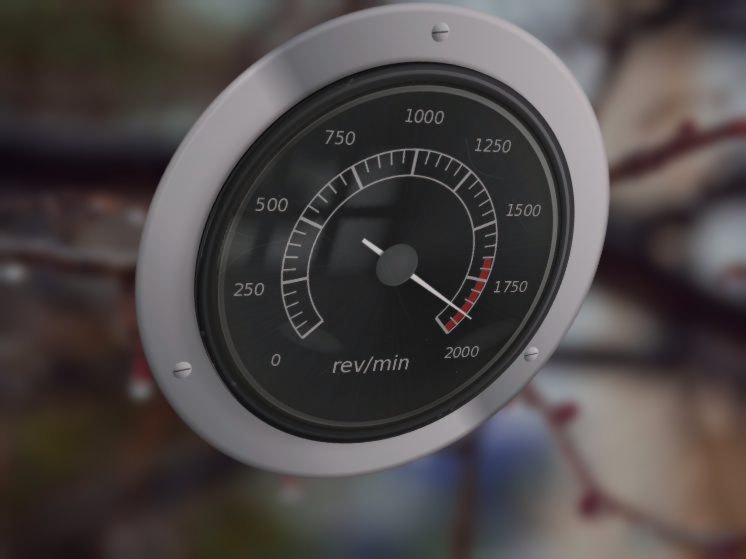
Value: **1900** rpm
